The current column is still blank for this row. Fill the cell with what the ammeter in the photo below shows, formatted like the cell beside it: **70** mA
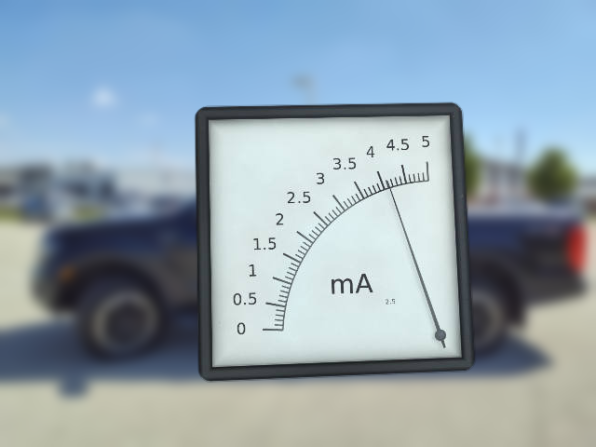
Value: **4.1** mA
